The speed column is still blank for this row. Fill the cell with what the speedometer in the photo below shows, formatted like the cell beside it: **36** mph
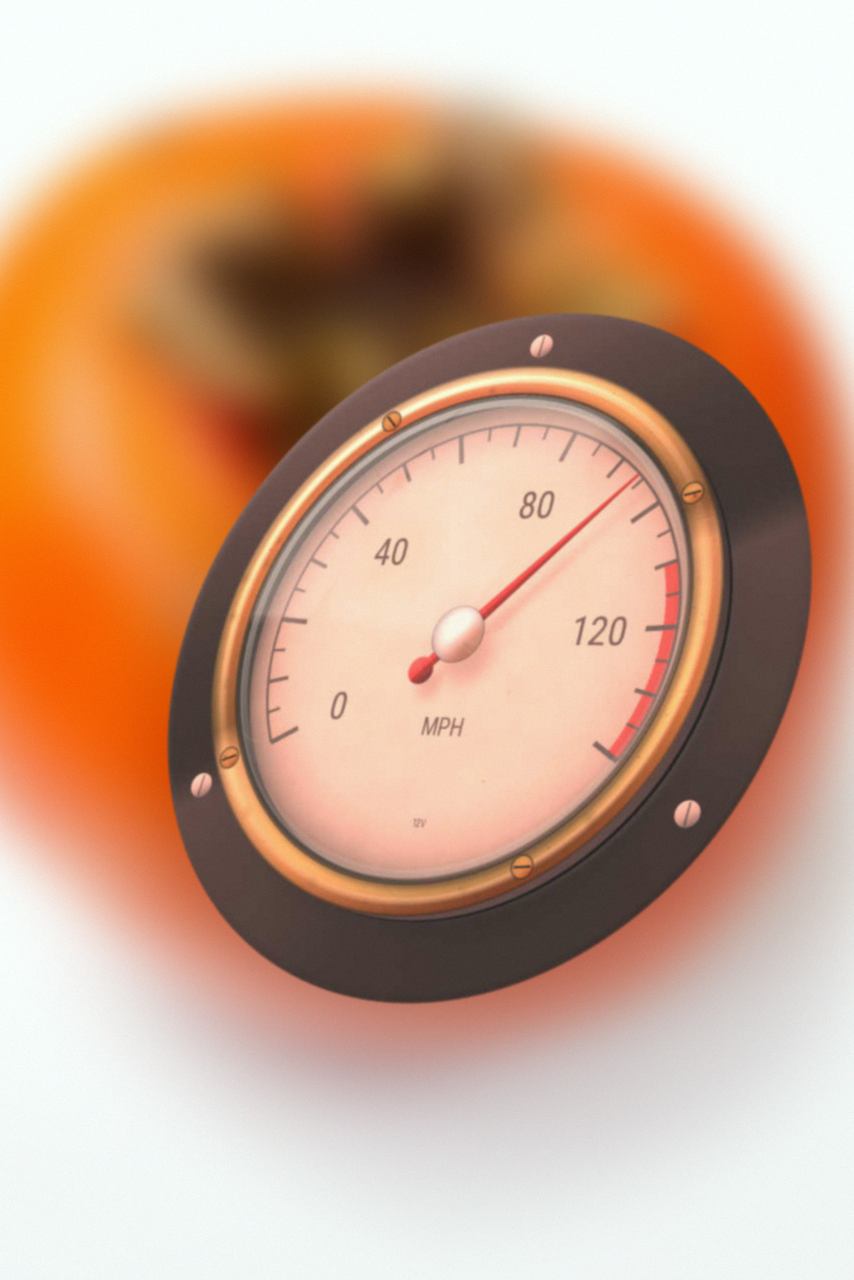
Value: **95** mph
